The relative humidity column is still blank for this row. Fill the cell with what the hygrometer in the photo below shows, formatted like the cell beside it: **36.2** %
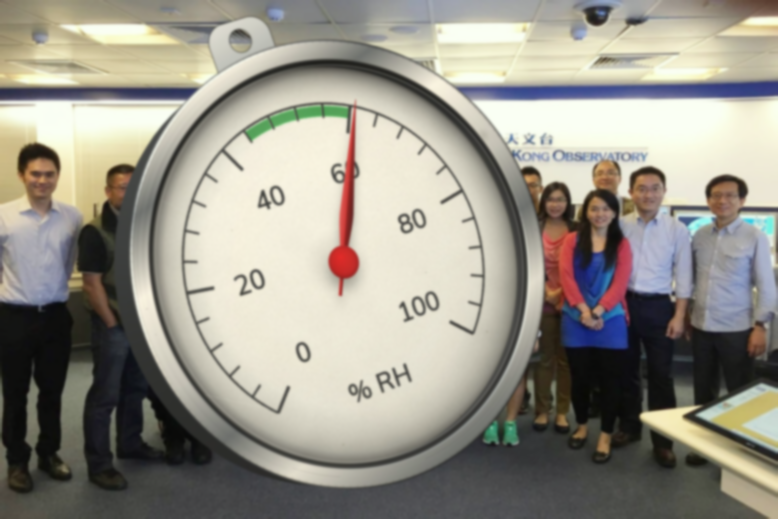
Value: **60** %
